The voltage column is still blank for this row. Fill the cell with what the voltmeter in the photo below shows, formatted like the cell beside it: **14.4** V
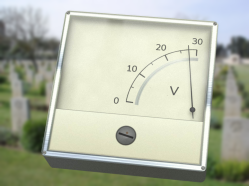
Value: **27.5** V
